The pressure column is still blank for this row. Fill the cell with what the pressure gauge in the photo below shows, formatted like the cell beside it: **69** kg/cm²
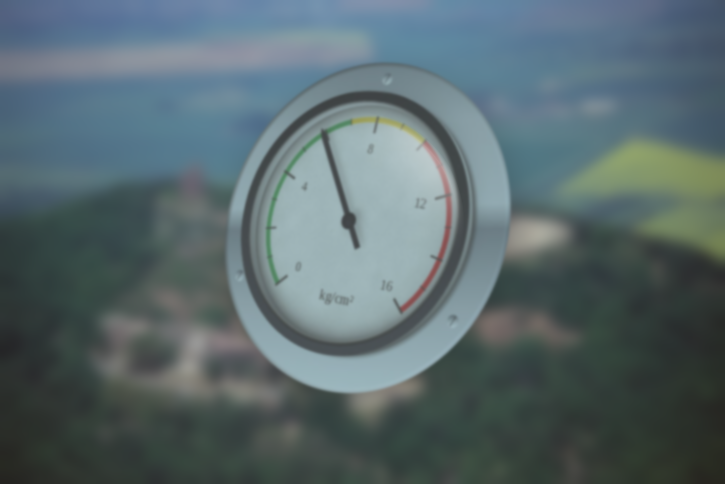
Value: **6** kg/cm²
